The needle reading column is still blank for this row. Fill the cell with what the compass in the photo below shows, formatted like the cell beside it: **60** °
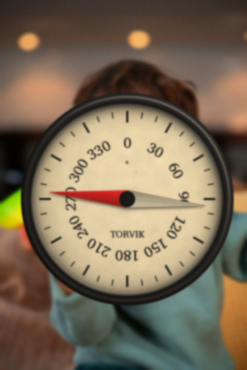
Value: **275** °
